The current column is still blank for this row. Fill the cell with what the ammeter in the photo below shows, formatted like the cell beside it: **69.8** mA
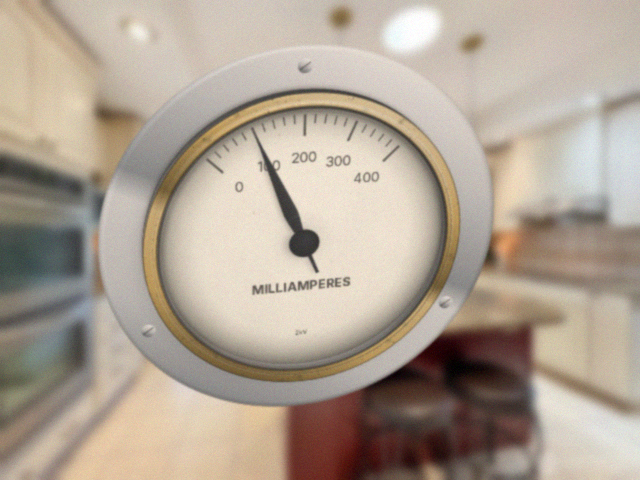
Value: **100** mA
